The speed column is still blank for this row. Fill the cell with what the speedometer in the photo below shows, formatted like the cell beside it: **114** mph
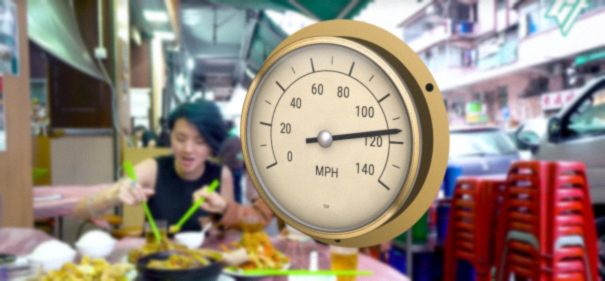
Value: **115** mph
